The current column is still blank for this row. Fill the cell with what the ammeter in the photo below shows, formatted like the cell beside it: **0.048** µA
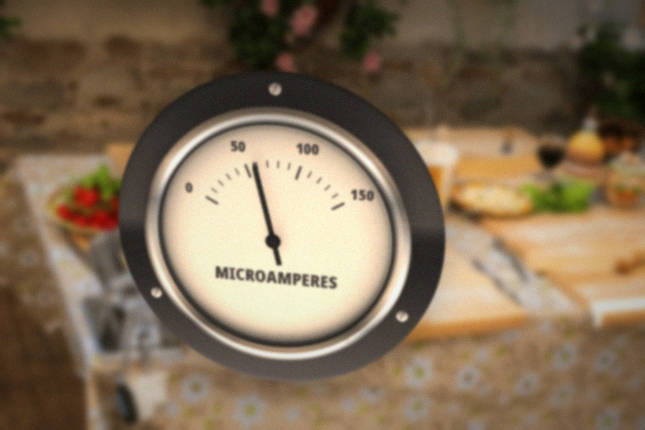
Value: **60** µA
